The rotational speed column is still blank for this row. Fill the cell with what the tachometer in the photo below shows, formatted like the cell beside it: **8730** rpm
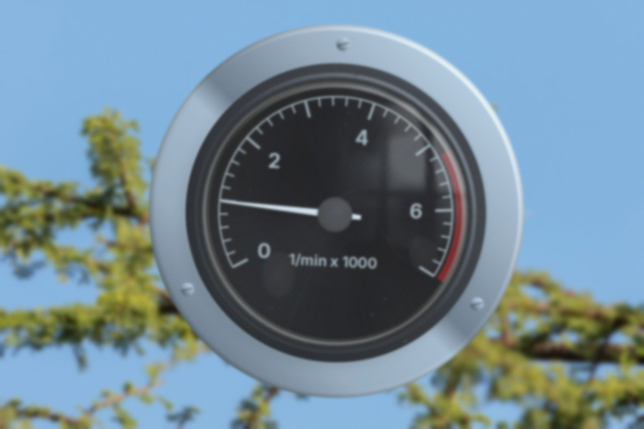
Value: **1000** rpm
